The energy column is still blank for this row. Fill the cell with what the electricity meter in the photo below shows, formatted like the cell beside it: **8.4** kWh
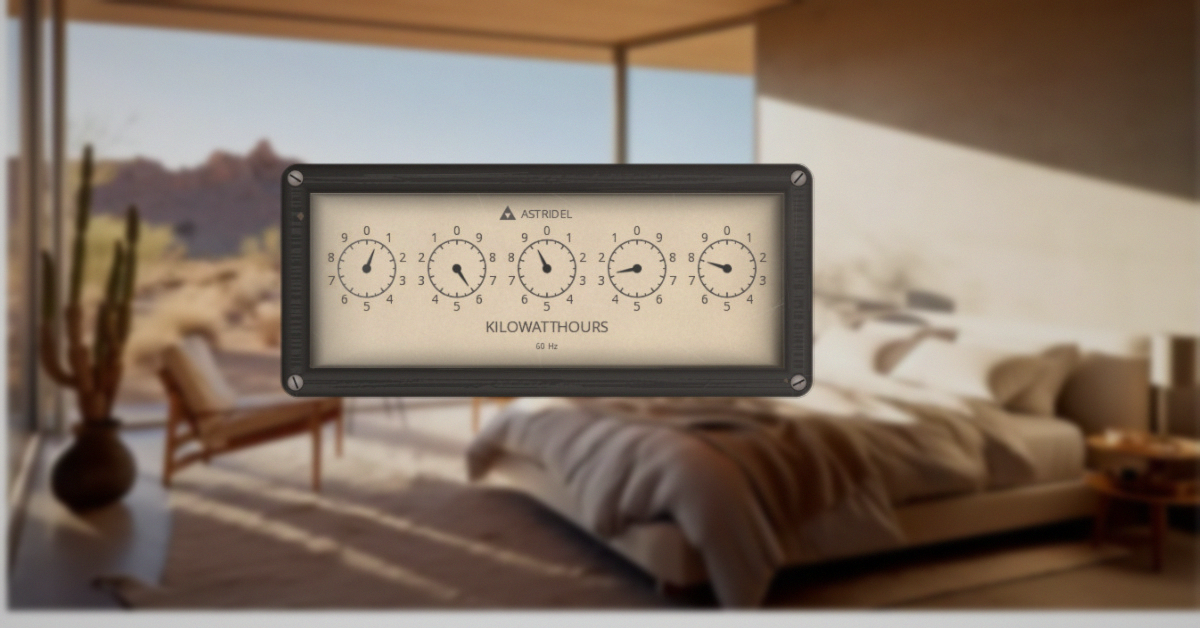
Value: **5928** kWh
